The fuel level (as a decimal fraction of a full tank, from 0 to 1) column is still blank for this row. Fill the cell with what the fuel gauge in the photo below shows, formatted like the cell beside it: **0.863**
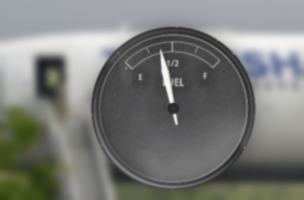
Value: **0.375**
